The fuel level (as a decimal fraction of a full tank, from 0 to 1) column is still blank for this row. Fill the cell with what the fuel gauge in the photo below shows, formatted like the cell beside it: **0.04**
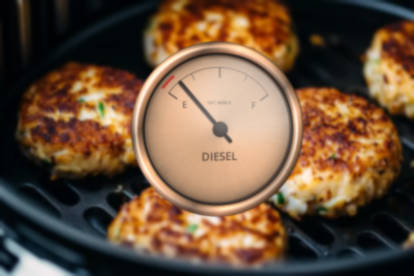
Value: **0.125**
